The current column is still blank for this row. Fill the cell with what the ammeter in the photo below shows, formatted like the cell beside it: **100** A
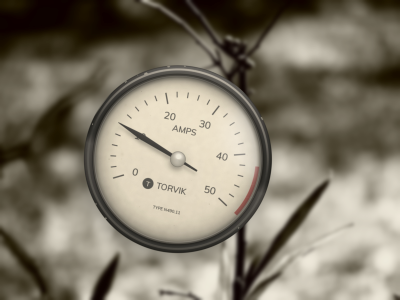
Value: **10** A
